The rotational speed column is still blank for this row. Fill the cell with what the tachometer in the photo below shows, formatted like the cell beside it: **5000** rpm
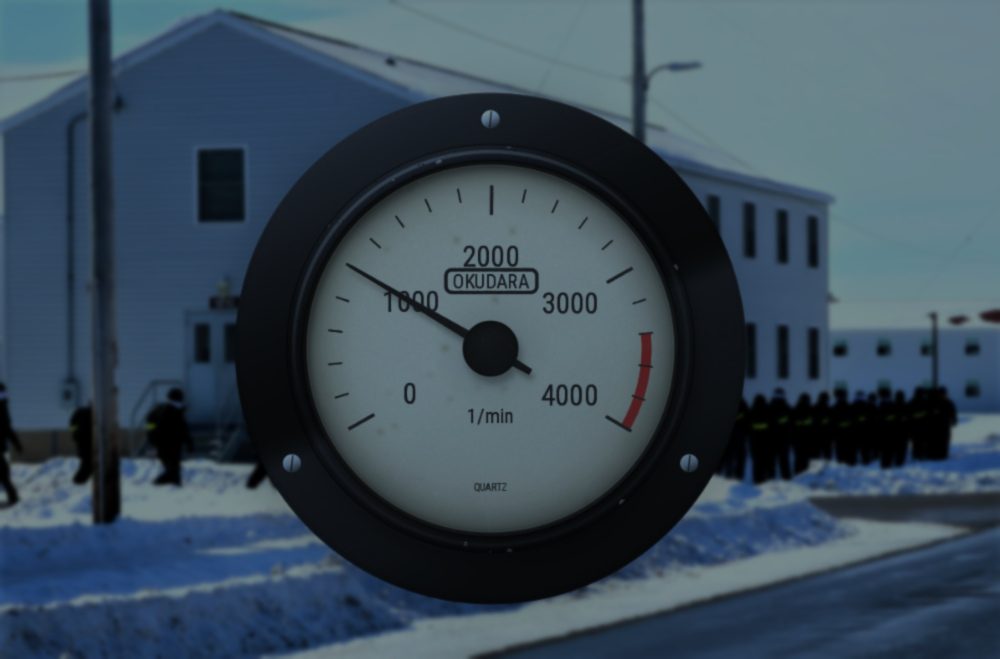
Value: **1000** rpm
